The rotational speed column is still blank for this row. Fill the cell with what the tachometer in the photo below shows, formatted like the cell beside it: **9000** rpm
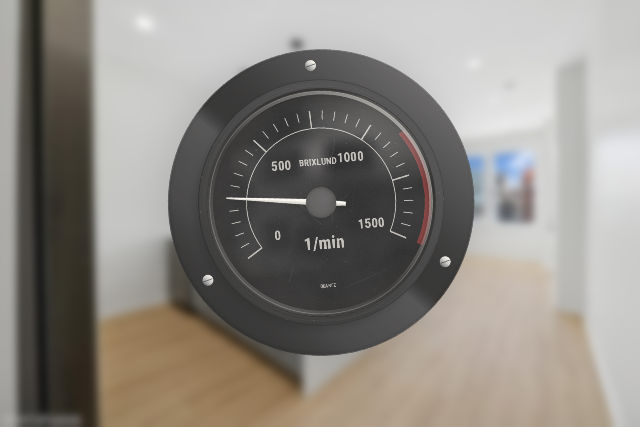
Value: **250** rpm
